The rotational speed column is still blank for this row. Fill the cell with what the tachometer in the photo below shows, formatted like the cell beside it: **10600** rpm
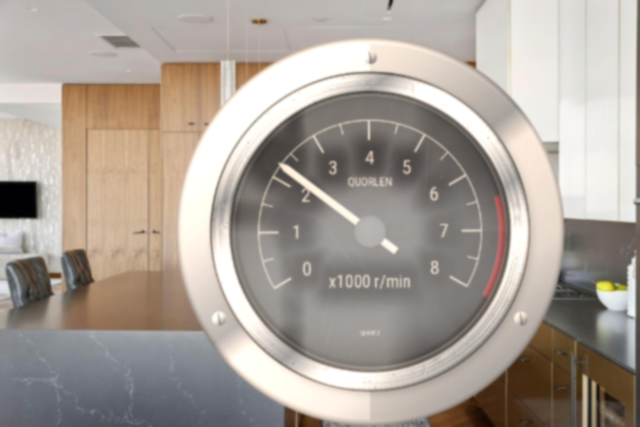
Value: **2250** rpm
